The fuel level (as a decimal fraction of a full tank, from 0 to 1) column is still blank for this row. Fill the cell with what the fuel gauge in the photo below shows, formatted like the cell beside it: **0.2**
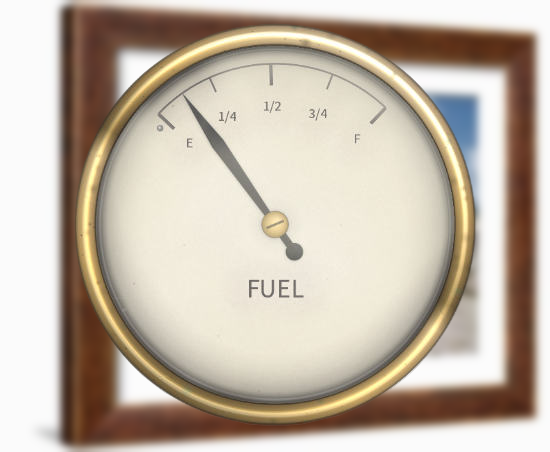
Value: **0.125**
